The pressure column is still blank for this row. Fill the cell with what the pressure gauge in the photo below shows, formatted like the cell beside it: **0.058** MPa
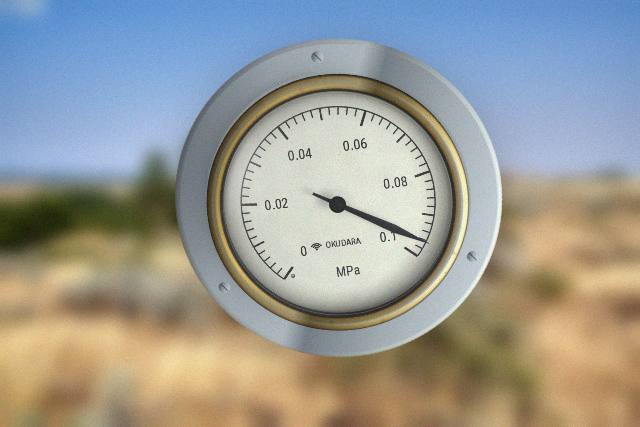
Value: **0.096** MPa
